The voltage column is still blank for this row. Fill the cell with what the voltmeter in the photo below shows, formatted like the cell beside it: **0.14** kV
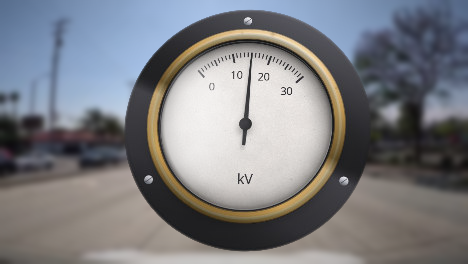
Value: **15** kV
